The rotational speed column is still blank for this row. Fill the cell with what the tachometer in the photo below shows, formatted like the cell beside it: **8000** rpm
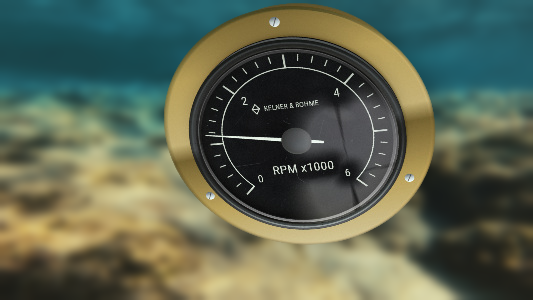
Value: **1200** rpm
